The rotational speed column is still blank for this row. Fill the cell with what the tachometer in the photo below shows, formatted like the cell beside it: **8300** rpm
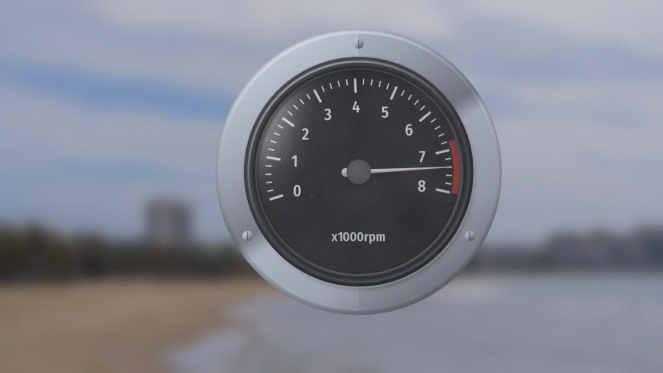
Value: **7400** rpm
